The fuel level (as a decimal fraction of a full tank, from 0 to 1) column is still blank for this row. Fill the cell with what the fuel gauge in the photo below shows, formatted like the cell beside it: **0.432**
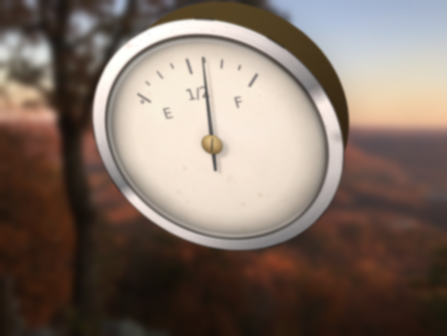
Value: **0.625**
